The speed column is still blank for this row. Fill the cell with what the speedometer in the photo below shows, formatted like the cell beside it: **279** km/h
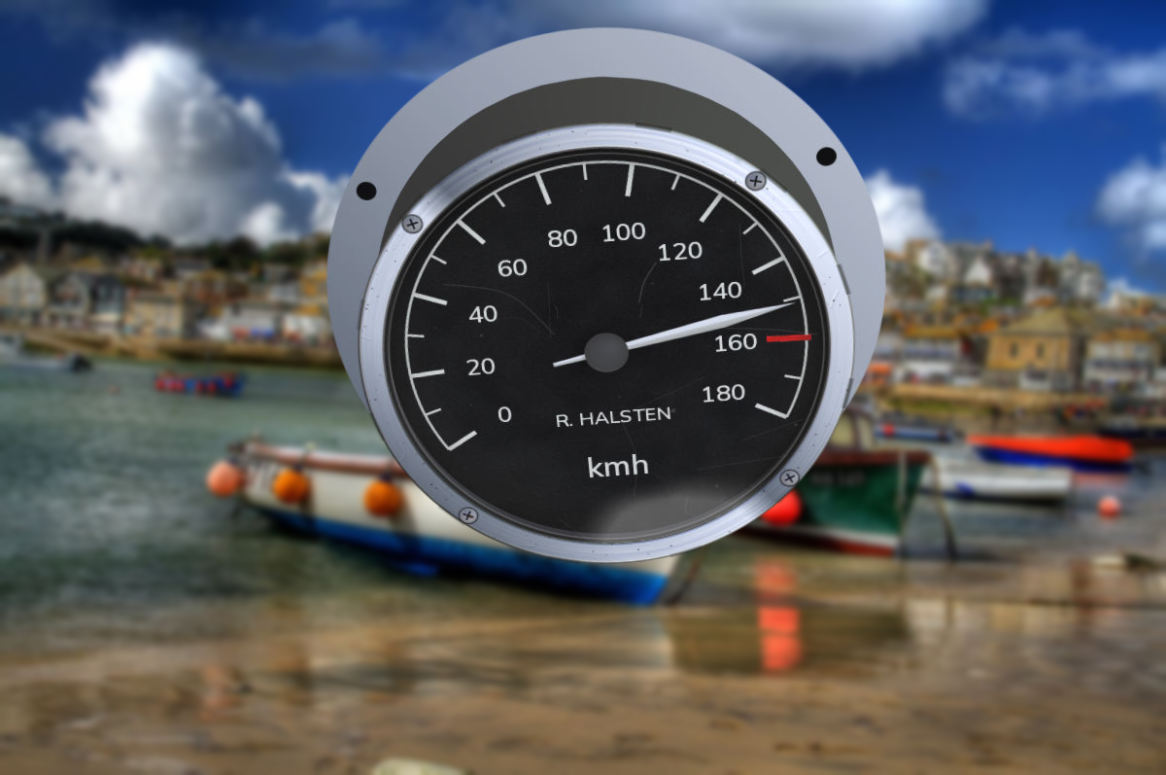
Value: **150** km/h
